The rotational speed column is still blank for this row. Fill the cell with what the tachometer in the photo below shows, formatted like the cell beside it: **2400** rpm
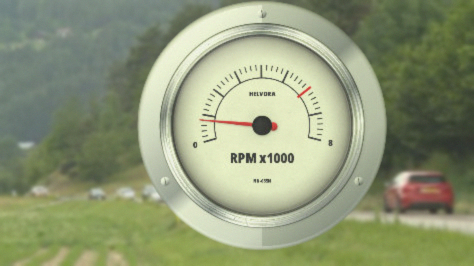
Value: **800** rpm
